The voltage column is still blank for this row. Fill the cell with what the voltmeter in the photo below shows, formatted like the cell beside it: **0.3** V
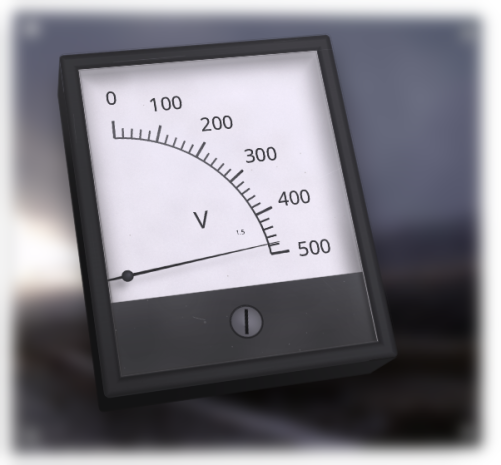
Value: **480** V
